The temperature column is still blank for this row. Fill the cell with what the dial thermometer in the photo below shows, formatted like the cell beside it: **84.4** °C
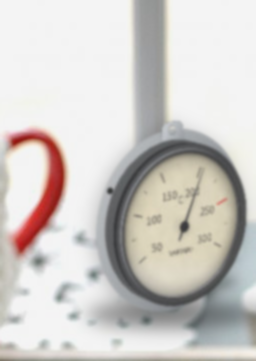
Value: **200** °C
